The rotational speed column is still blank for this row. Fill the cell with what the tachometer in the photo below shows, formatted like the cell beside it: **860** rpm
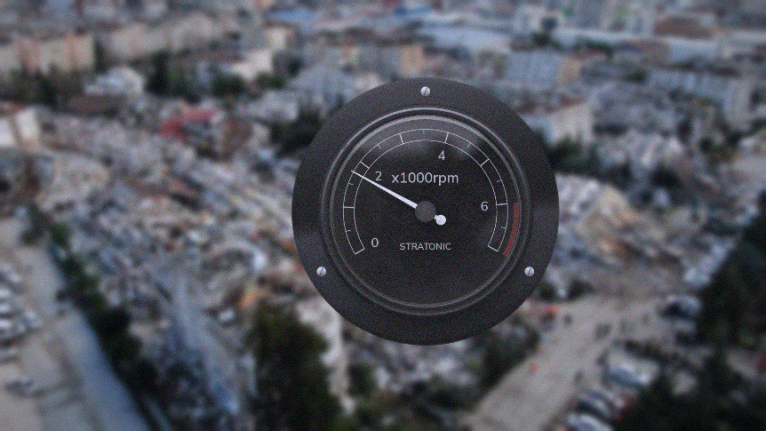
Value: **1750** rpm
